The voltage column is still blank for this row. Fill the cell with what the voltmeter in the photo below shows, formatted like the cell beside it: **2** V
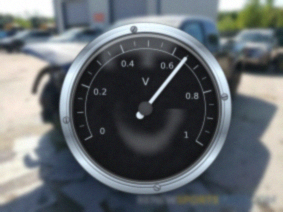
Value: **0.65** V
